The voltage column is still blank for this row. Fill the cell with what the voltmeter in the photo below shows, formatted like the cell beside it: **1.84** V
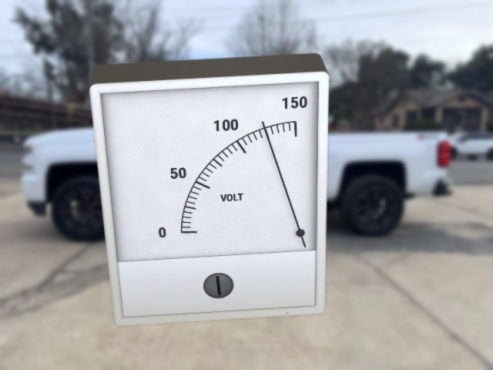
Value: **125** V
